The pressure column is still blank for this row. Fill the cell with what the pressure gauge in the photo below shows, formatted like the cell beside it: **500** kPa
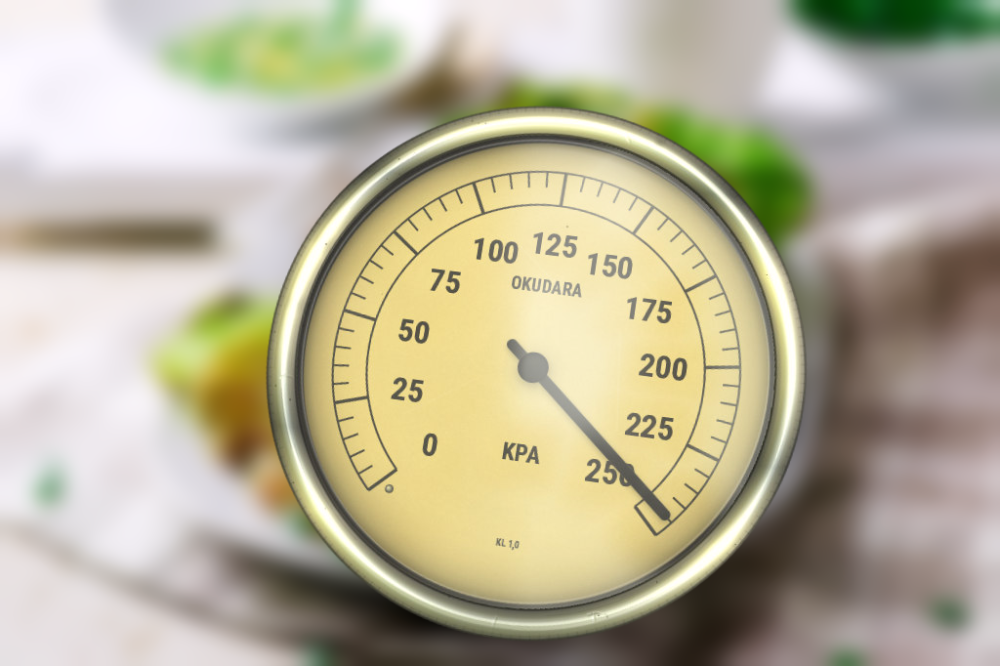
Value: **245** kPa
